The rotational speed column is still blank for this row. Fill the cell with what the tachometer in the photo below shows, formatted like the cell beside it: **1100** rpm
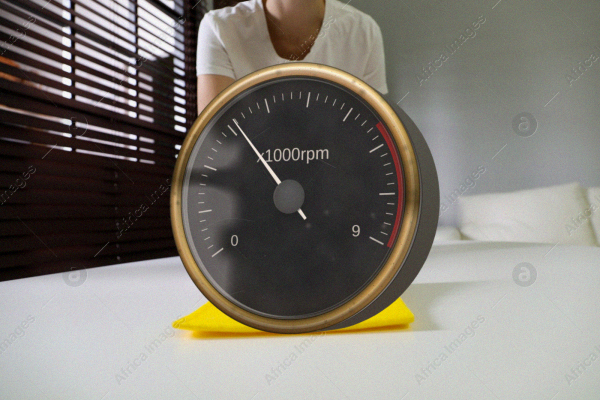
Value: **3200** rpm
